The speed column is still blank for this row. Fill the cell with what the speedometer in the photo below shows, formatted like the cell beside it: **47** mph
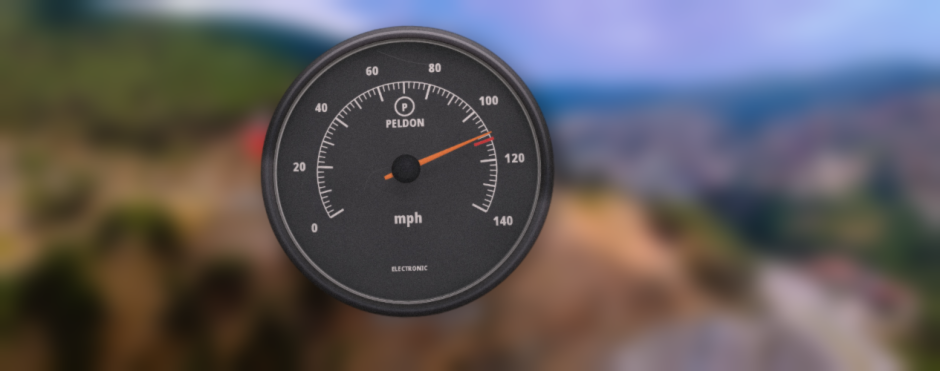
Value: **110** mph
